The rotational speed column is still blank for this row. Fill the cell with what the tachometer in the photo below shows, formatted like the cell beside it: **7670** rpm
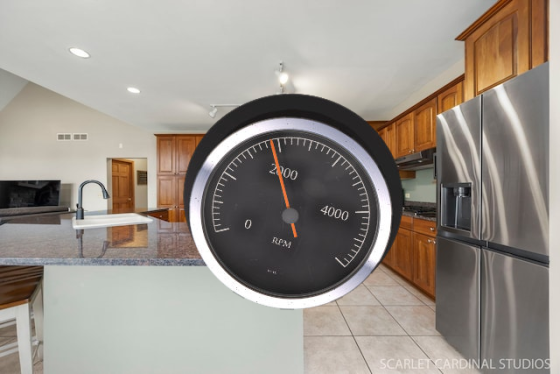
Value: **1900** rpm
